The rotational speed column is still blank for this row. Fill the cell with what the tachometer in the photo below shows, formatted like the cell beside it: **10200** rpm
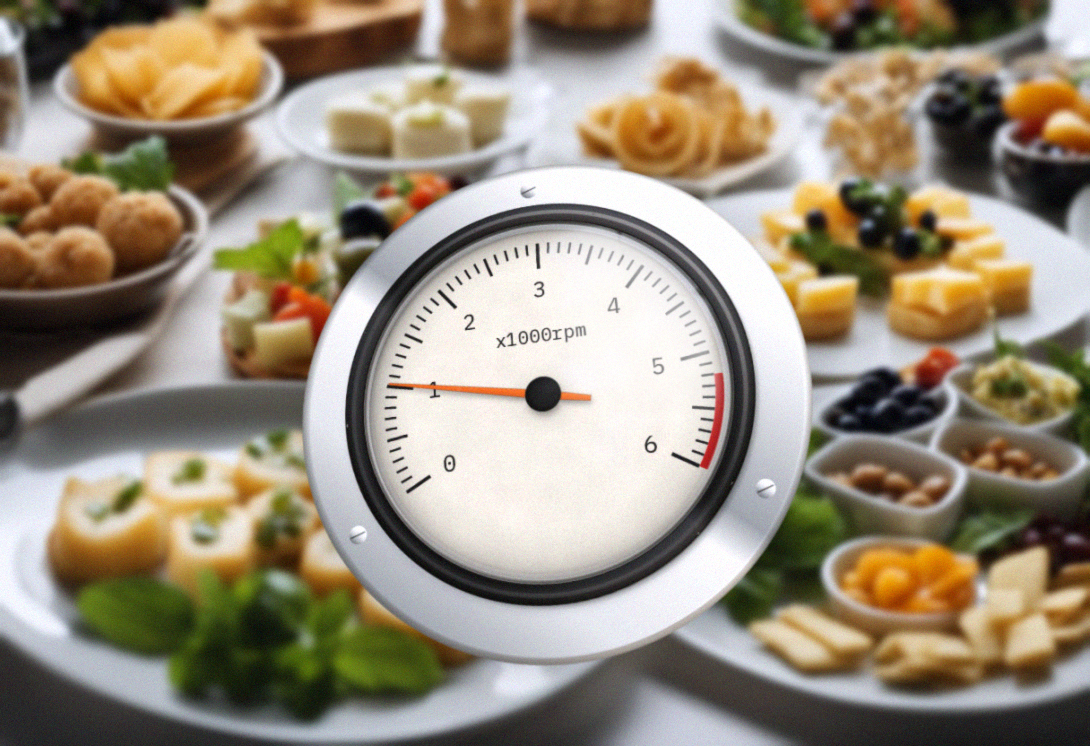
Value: **1000** rpm
